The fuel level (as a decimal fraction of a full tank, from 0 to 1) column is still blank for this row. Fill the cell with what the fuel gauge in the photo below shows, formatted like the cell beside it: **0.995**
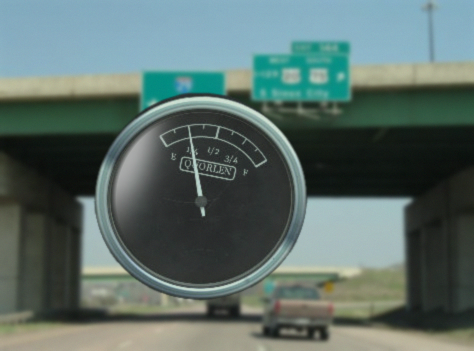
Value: **0.25**
